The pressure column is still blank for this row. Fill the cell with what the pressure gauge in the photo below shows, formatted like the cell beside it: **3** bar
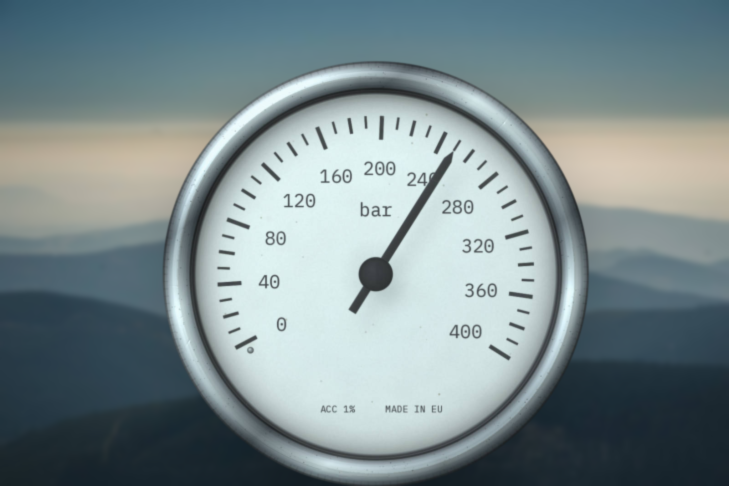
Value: **250** bar
